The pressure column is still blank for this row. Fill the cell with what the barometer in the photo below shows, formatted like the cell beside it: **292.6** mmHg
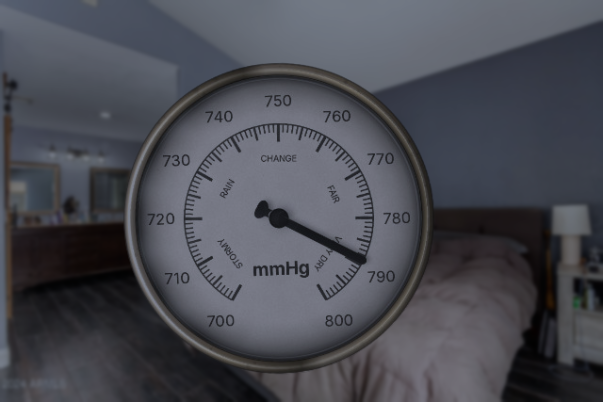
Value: **789** mmHg
